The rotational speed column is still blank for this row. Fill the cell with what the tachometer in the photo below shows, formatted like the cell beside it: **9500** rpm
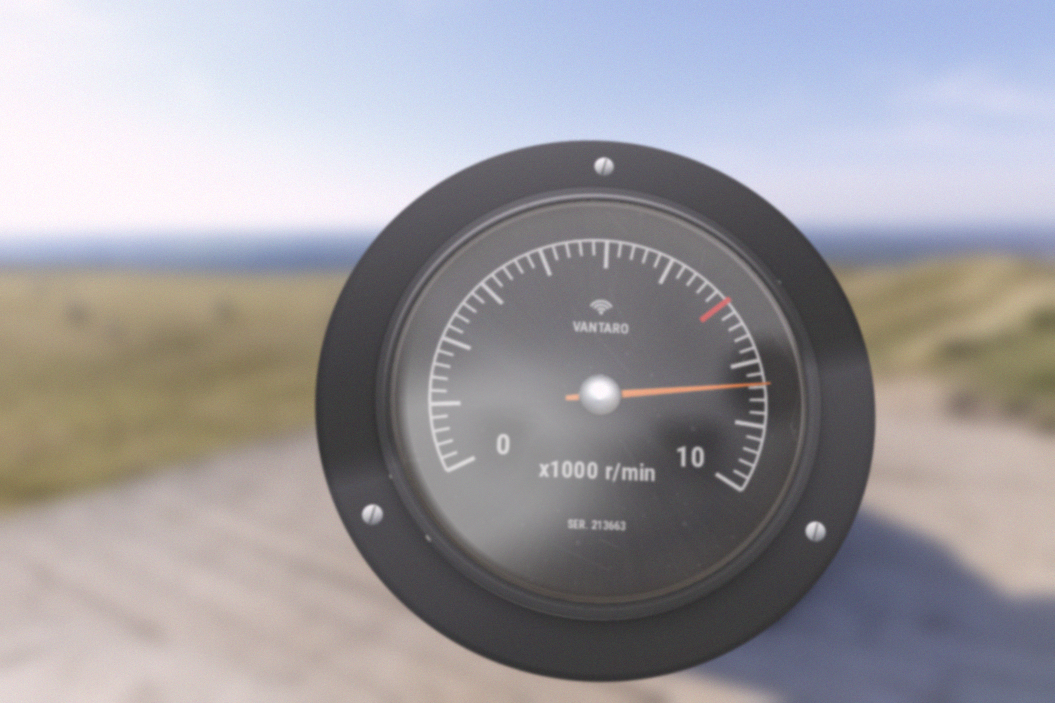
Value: **8400** rpm
